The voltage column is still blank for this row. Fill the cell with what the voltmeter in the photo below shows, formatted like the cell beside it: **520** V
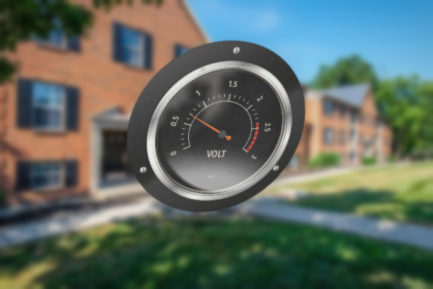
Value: **0.7** V
